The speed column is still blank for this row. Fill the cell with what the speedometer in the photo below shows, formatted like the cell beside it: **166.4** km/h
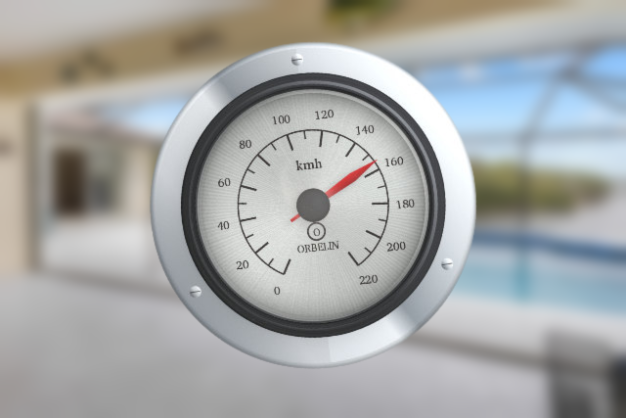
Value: **155** km/h
